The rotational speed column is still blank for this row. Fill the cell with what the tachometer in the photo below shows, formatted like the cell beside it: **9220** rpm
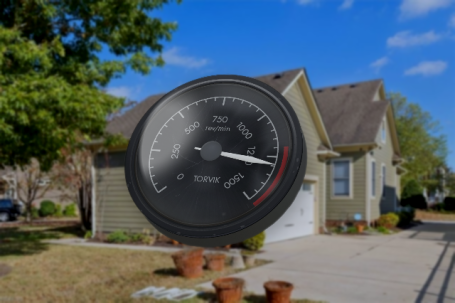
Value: **1300** rpm
